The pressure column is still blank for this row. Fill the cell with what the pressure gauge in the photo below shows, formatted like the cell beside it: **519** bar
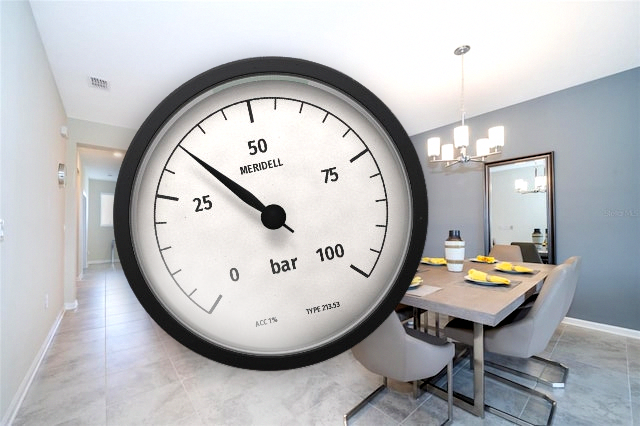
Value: **35** bar
